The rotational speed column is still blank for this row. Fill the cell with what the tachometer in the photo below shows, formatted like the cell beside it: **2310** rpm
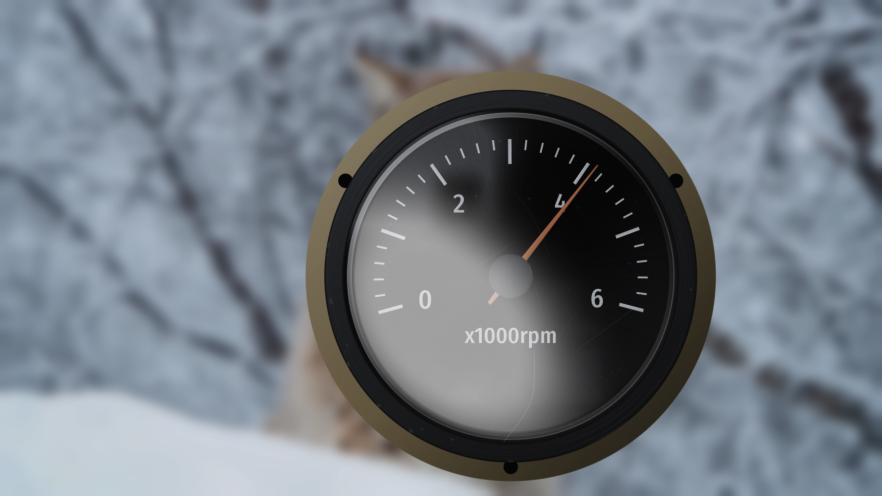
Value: **4100** rpm
